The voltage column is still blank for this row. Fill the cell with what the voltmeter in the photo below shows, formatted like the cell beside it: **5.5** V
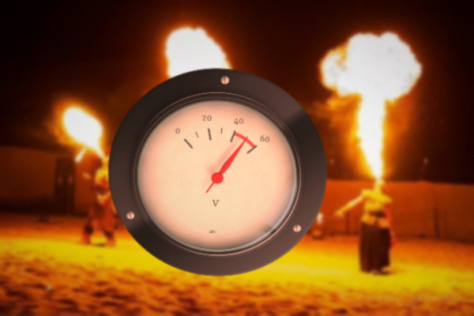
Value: **50** V
